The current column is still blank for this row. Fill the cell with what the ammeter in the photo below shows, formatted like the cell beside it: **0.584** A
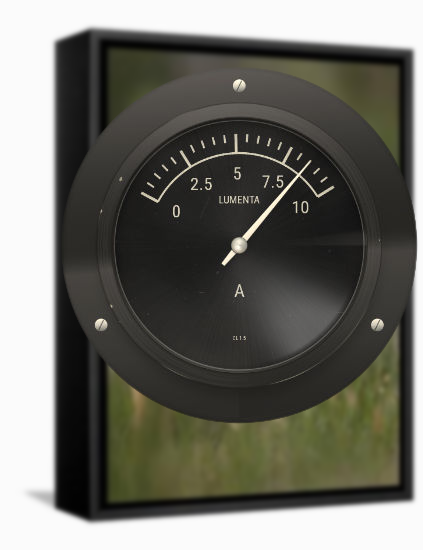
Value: **8.5** A
